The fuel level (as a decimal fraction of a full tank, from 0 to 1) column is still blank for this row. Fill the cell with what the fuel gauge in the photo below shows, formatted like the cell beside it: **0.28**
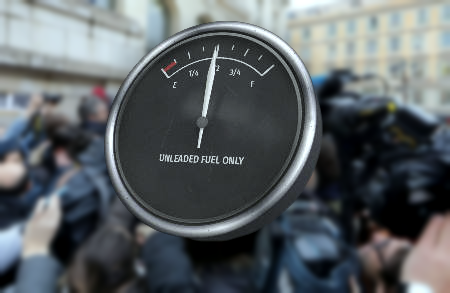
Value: **0.5**
